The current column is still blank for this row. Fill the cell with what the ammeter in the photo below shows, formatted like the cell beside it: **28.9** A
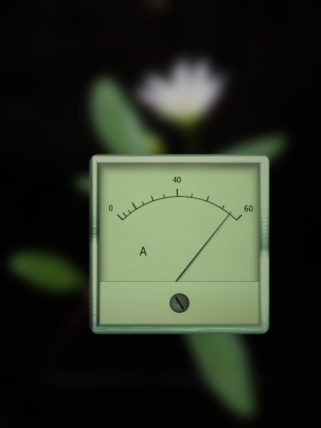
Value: **57.5** A
